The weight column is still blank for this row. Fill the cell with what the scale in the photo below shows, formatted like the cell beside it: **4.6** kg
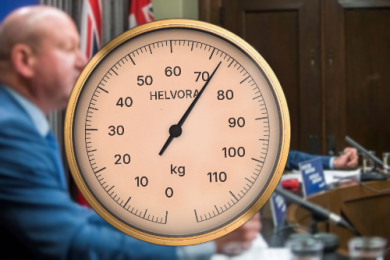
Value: **73** kg
